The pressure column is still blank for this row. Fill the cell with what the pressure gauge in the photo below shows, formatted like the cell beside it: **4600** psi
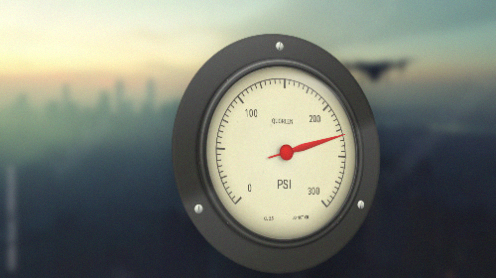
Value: **230** psi
